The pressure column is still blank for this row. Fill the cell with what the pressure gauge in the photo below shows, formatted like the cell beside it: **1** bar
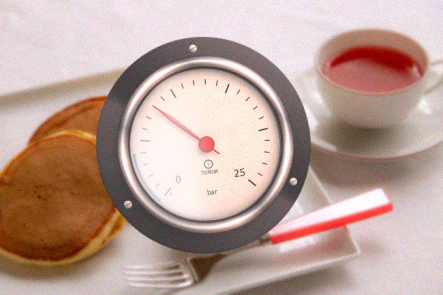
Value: **8** bar
